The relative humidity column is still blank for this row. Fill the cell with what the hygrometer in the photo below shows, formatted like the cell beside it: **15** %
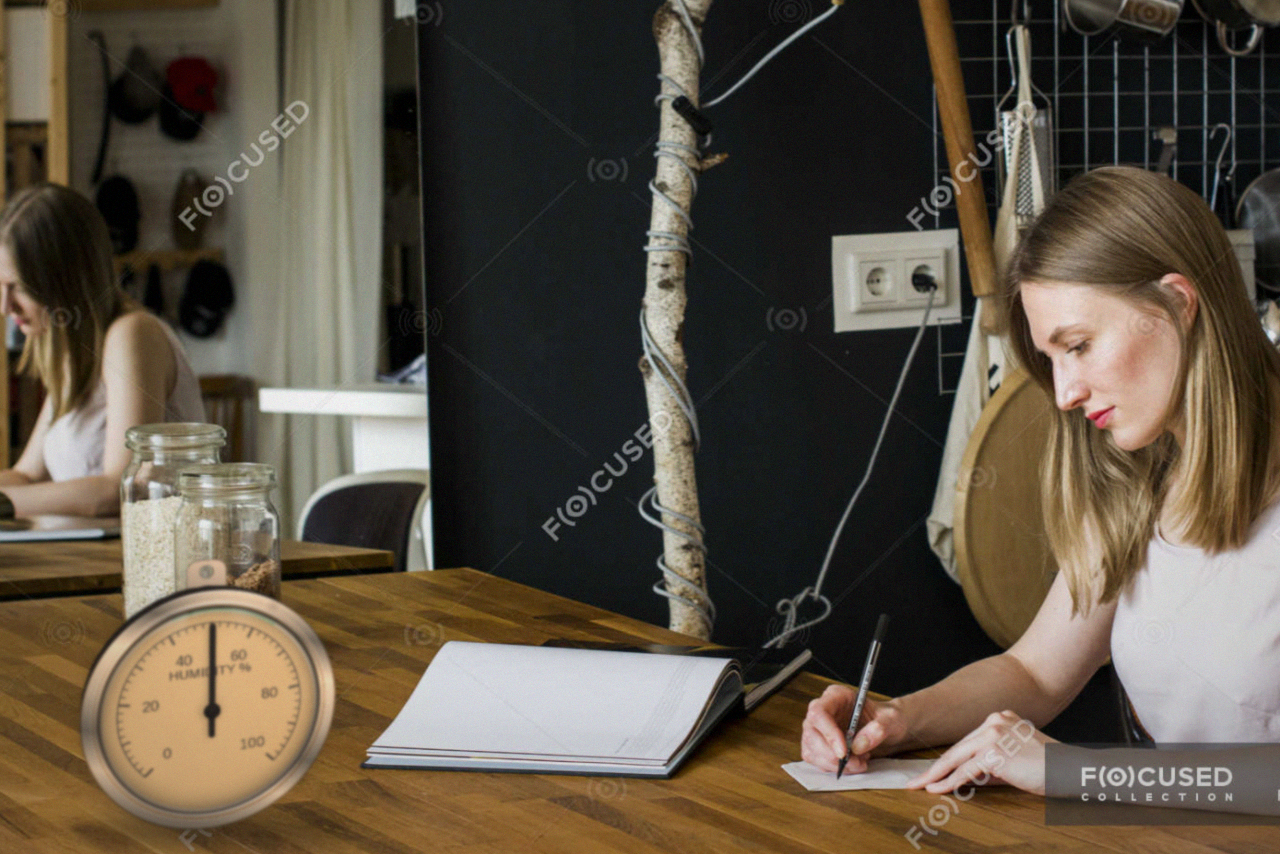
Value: **50** %
